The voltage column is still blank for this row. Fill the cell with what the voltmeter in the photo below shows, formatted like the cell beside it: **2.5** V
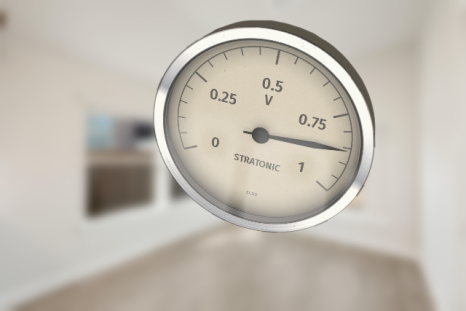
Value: **0.85** V
